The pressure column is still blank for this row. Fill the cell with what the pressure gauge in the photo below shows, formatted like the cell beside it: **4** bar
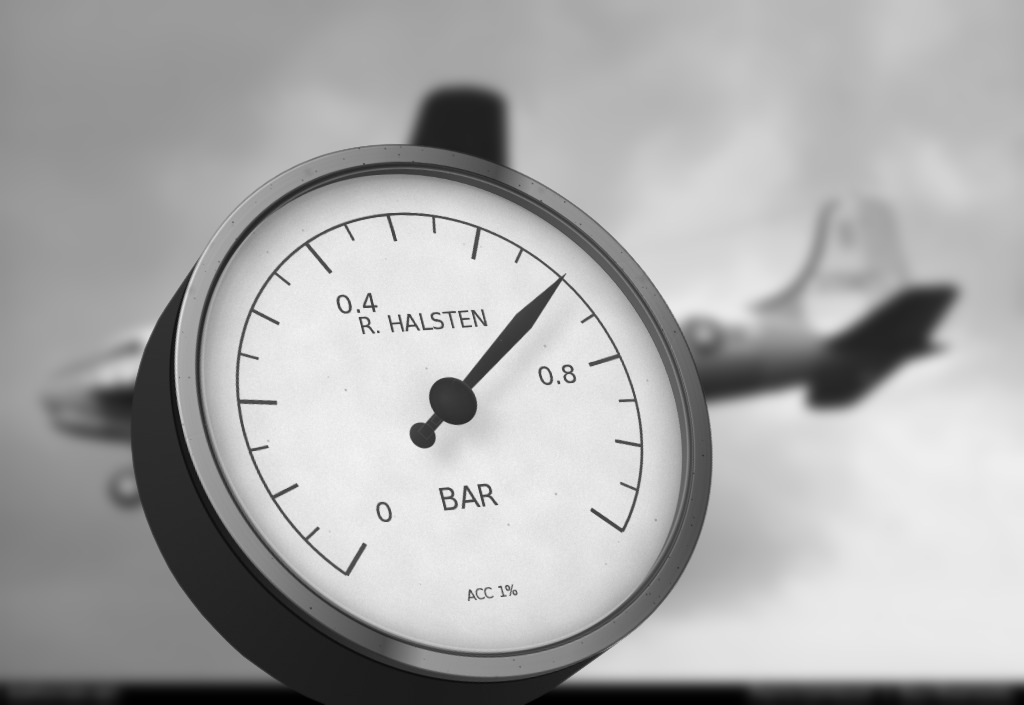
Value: **0.7** bar
